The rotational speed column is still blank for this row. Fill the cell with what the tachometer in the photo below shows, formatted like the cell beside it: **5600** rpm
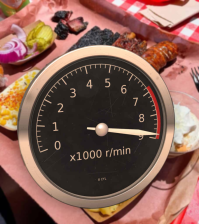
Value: **8800** rpm
